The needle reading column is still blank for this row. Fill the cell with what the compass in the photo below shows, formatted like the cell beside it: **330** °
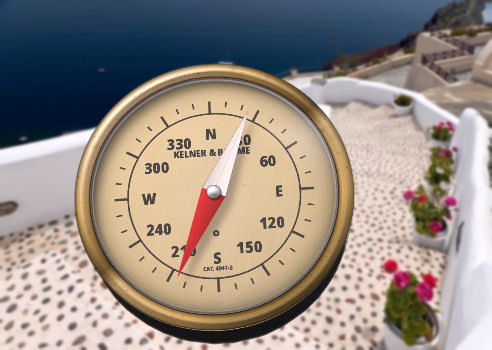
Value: **205** °
